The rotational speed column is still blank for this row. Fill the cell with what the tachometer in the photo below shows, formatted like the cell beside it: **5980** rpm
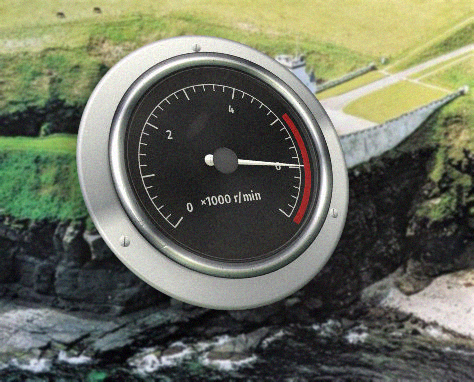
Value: **6000** rpm
